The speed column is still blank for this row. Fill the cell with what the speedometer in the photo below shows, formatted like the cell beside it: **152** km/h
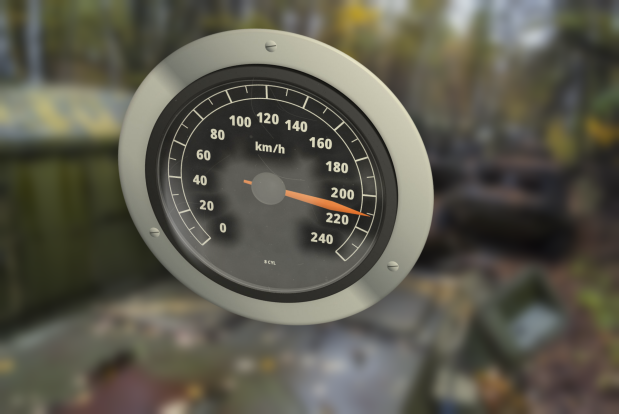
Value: **210** km/h
